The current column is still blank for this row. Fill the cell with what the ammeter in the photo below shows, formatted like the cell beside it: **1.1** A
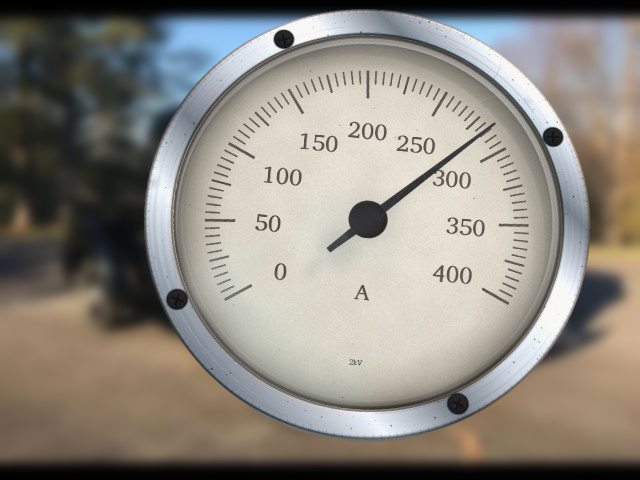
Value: **285** A
